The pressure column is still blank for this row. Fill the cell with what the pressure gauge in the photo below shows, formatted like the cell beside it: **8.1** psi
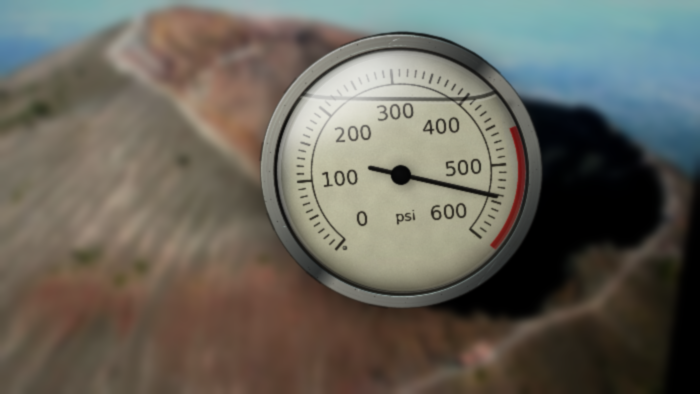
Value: **540** psi
